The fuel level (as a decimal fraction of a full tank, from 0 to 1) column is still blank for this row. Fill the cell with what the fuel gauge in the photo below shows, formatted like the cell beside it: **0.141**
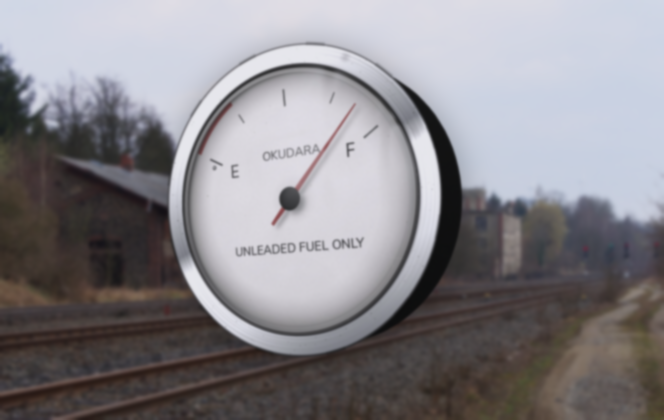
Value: **0.875**
